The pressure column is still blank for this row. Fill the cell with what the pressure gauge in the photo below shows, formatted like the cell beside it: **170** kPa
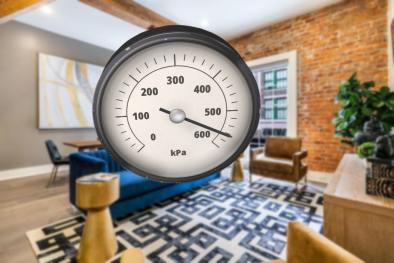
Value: **560** kPa
